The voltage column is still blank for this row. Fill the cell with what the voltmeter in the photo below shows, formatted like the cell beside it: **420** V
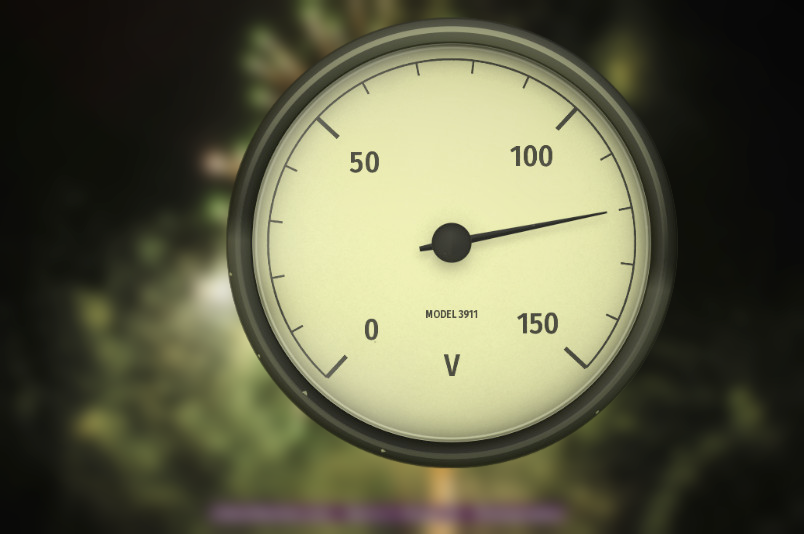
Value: **120** V
